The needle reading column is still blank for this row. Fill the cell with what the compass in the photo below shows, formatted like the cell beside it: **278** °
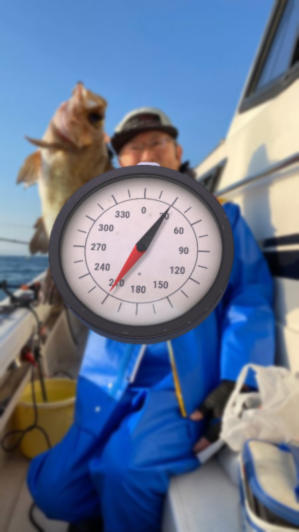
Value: **210** °
